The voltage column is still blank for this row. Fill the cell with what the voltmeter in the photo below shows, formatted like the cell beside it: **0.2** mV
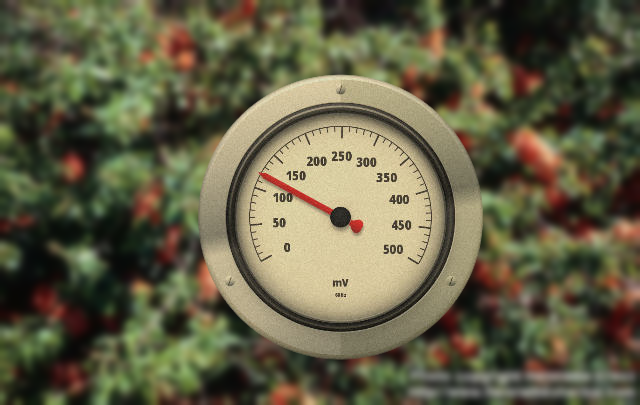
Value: **120** mV
